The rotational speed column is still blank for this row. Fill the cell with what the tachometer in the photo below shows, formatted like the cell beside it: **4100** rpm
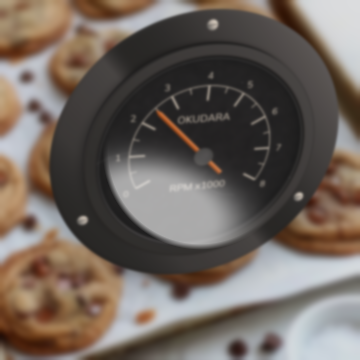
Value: **2500** rpm
